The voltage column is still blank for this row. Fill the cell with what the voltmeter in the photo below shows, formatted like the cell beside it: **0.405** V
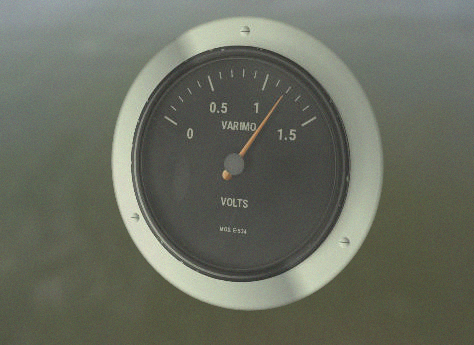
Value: **1.2** V
